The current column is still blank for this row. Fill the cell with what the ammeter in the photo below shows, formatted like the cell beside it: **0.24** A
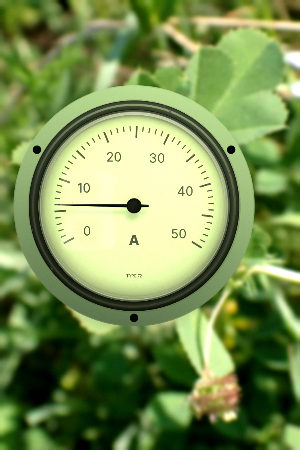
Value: **6** A
